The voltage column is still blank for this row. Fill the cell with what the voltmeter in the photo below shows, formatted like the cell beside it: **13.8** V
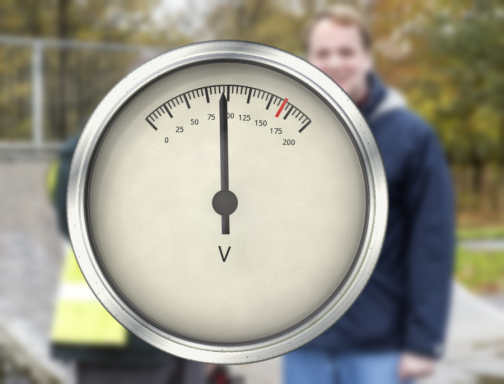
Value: **95** V
